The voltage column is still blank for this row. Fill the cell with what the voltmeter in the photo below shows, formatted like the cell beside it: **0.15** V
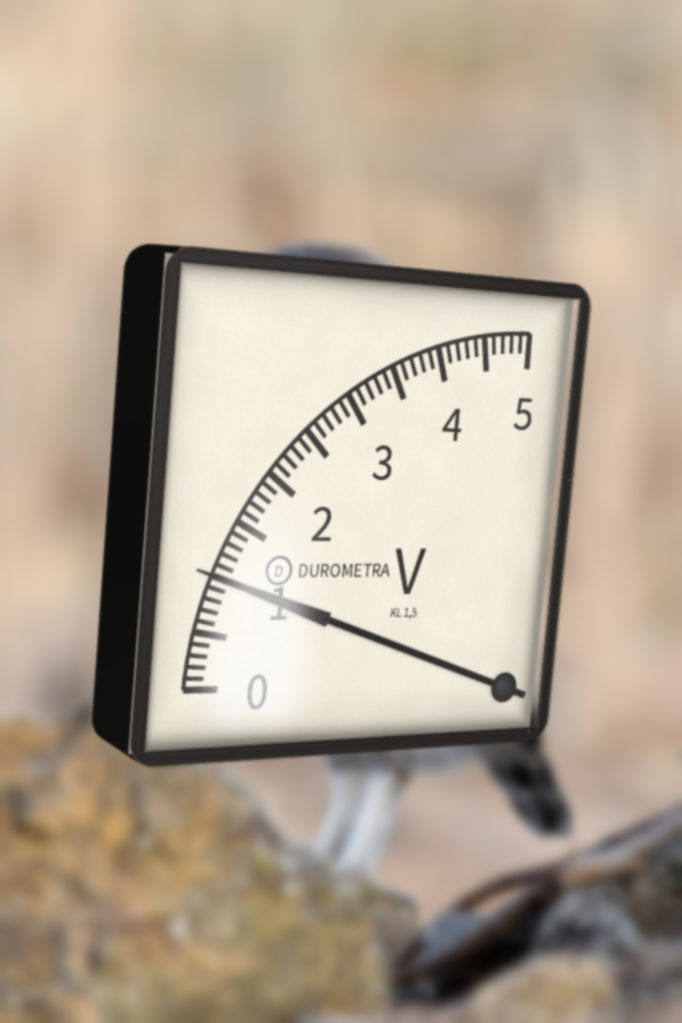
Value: **1** V
